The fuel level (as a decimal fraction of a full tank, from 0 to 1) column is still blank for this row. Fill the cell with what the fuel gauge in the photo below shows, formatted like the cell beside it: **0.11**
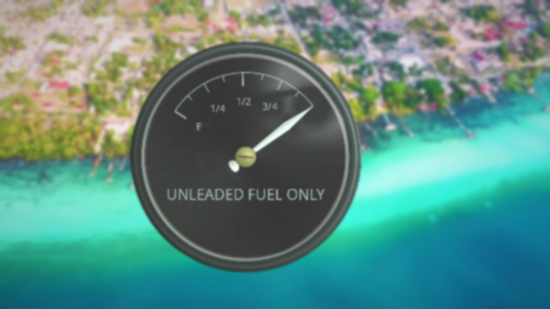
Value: **1**
